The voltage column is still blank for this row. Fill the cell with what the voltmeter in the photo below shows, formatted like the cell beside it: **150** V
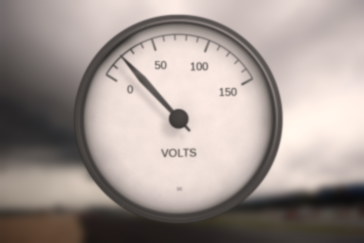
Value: **20** V
